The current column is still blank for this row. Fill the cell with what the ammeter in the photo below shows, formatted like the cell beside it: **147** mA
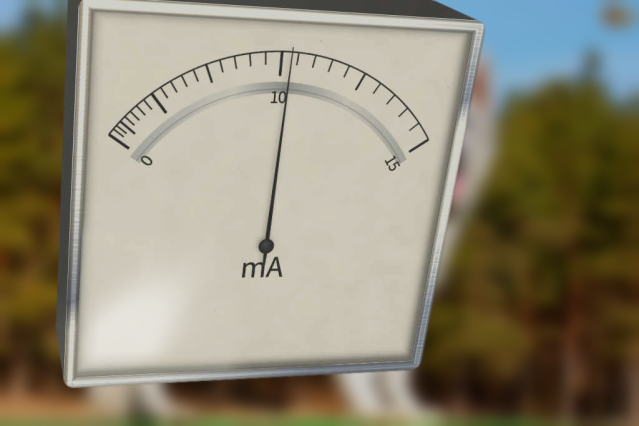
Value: **10.25** mA
